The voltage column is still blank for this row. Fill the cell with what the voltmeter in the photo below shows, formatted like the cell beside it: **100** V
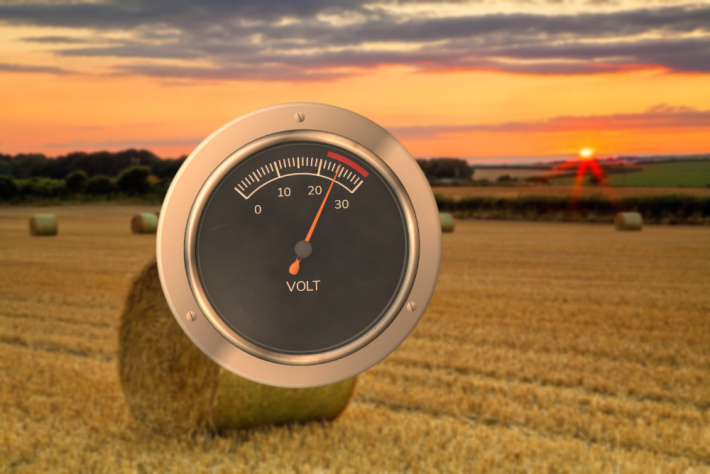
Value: **24** V
